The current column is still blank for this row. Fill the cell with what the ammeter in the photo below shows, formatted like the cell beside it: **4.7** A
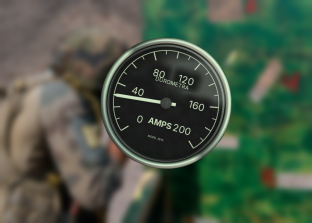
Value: **30** A
